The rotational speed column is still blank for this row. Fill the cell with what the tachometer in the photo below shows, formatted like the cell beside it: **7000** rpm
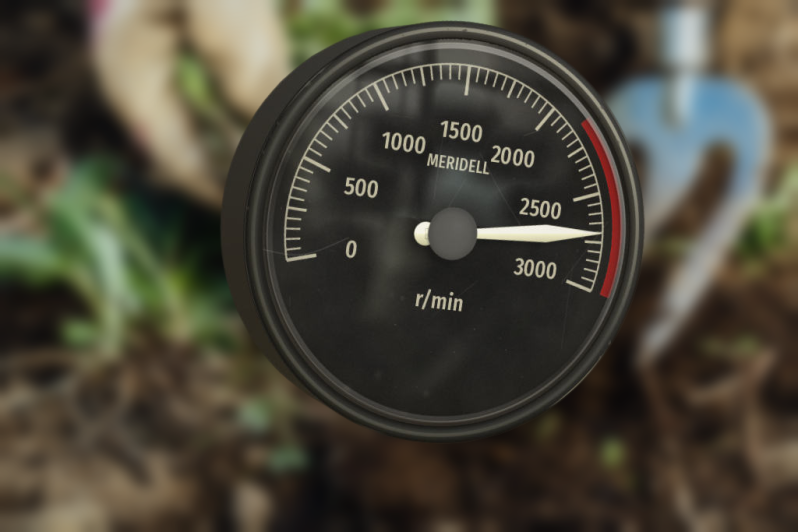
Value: **2700** rpm
